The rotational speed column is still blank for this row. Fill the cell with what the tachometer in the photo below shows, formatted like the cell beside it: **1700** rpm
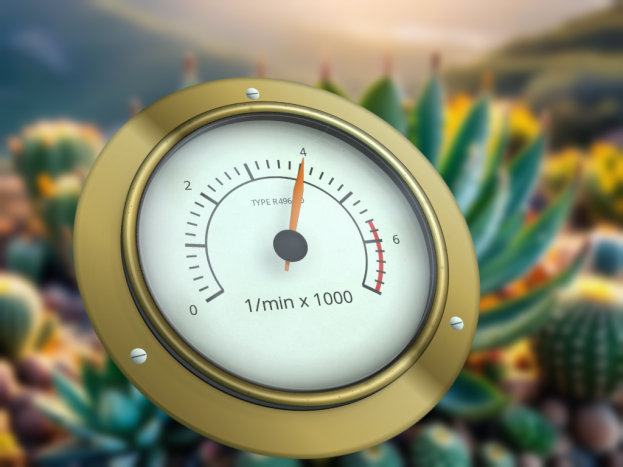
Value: **4000** rpm
